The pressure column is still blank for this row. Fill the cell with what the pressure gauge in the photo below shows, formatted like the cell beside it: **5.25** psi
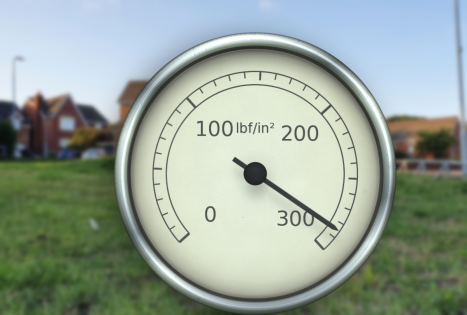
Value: **285** psi
